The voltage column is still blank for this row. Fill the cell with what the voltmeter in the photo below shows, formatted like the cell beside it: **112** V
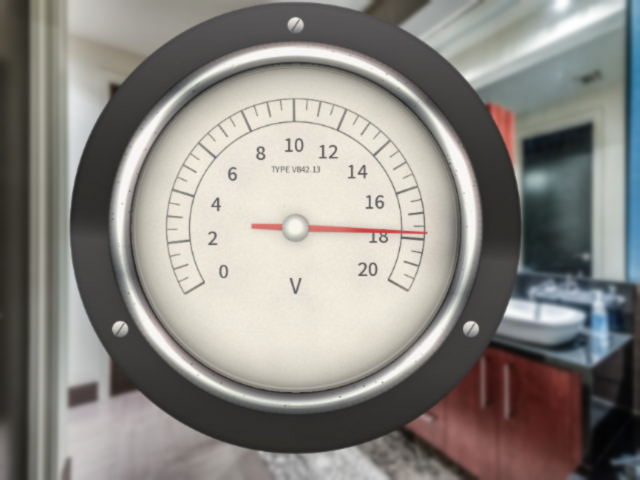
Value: **17.75** V
